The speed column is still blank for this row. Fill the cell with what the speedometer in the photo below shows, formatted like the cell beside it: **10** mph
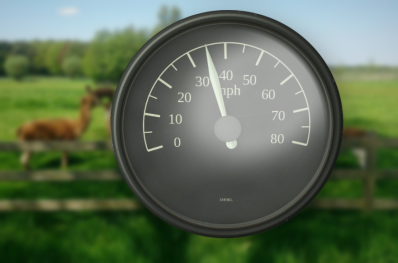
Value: **35** mph
